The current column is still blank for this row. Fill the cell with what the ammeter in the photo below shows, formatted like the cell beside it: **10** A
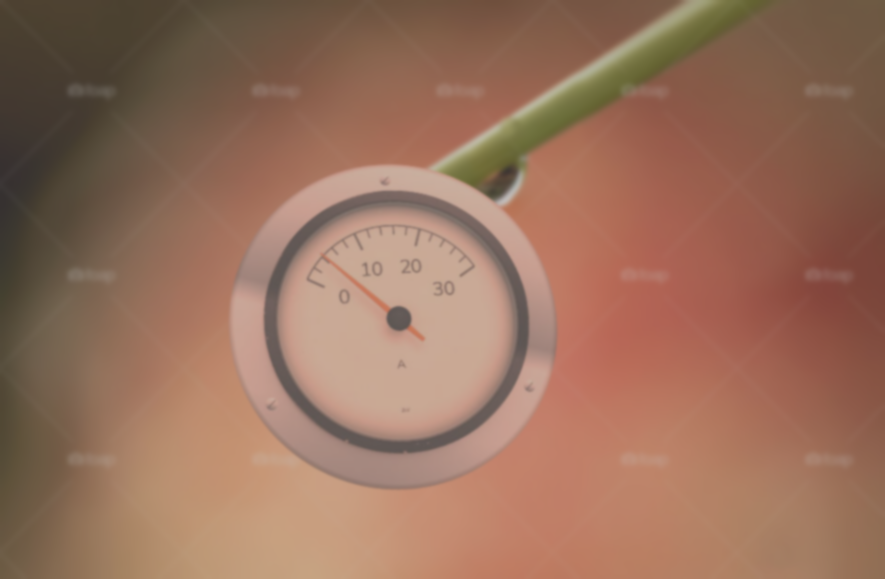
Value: **4** A
